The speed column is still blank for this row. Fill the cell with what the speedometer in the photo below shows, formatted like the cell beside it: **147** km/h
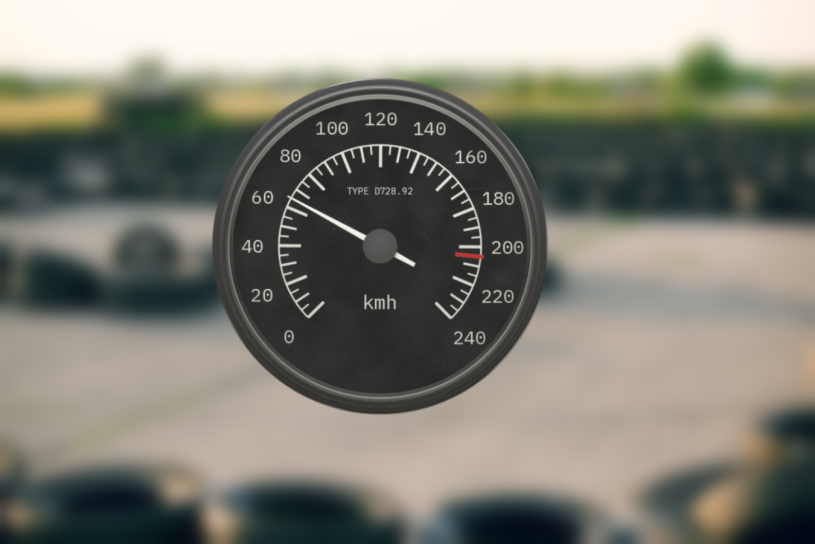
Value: **65** km/h
